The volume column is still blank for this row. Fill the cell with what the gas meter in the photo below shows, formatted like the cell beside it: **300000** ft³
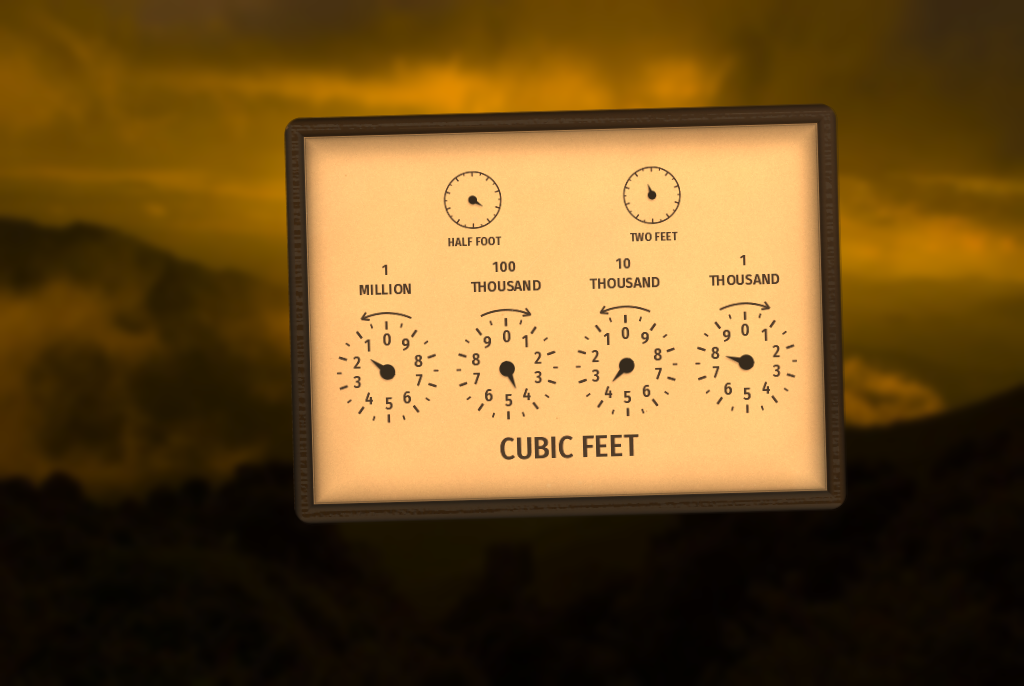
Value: **143800** ft³
